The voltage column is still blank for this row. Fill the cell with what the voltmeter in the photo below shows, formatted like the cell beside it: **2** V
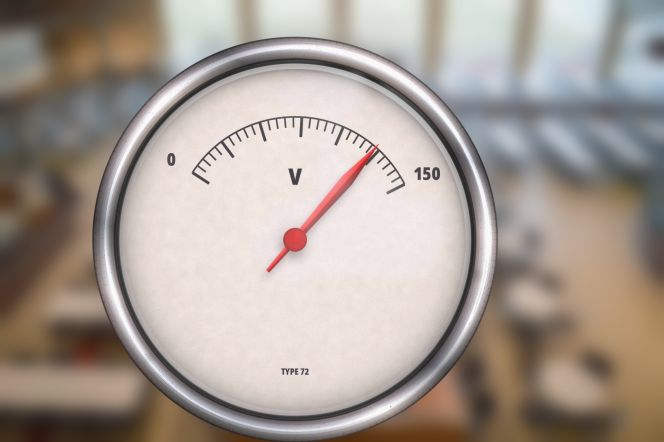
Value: **122.5** V
